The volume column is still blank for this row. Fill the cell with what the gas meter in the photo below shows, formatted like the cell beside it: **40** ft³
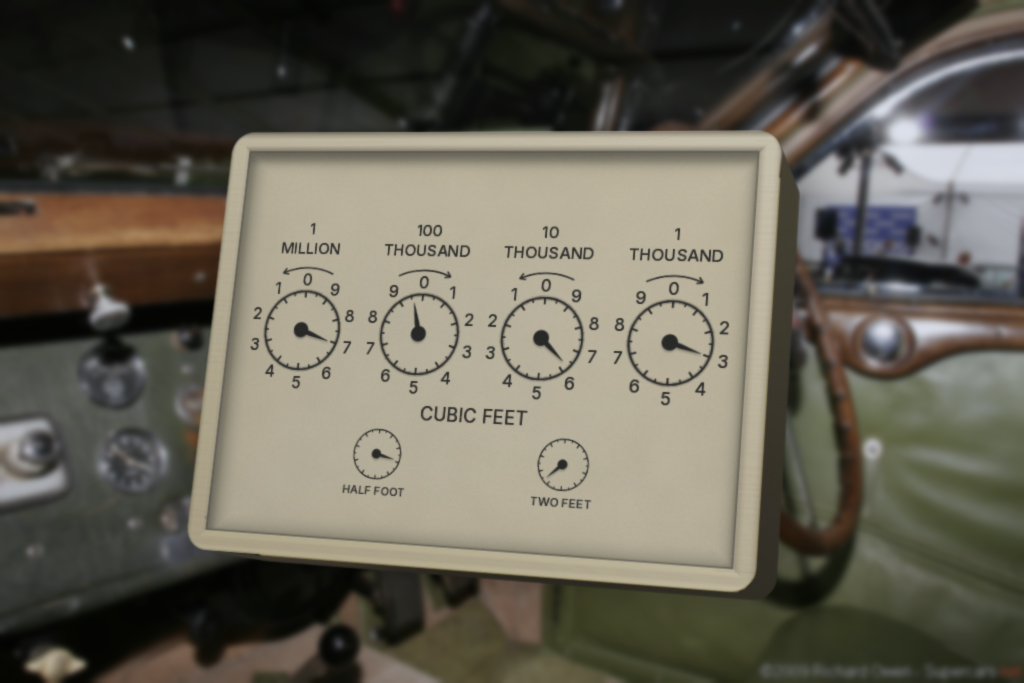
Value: **696300** ft³
